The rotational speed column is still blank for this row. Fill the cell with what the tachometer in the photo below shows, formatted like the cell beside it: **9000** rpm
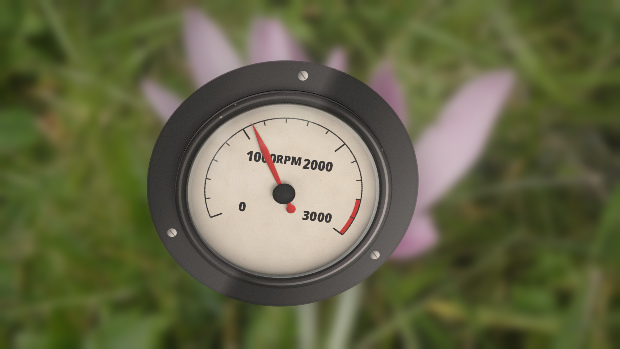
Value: **1100** rpm
